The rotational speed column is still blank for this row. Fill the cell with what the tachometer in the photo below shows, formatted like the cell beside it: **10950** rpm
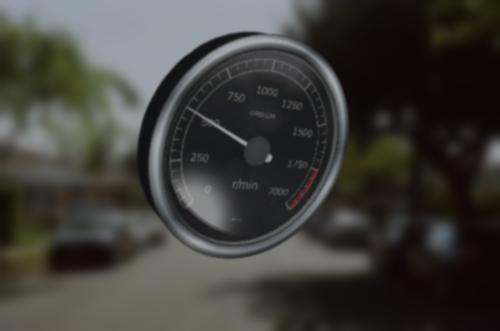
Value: **500** rpm
